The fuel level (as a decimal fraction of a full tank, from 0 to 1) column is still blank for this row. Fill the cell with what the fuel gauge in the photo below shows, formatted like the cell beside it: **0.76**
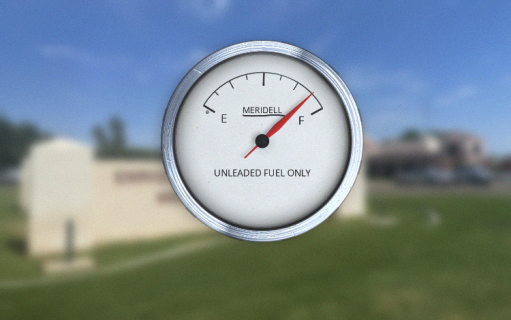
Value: **0.875**
